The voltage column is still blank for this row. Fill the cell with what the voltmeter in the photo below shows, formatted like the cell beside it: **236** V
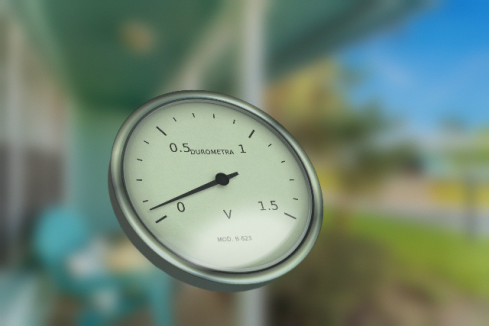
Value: **0.05** V
